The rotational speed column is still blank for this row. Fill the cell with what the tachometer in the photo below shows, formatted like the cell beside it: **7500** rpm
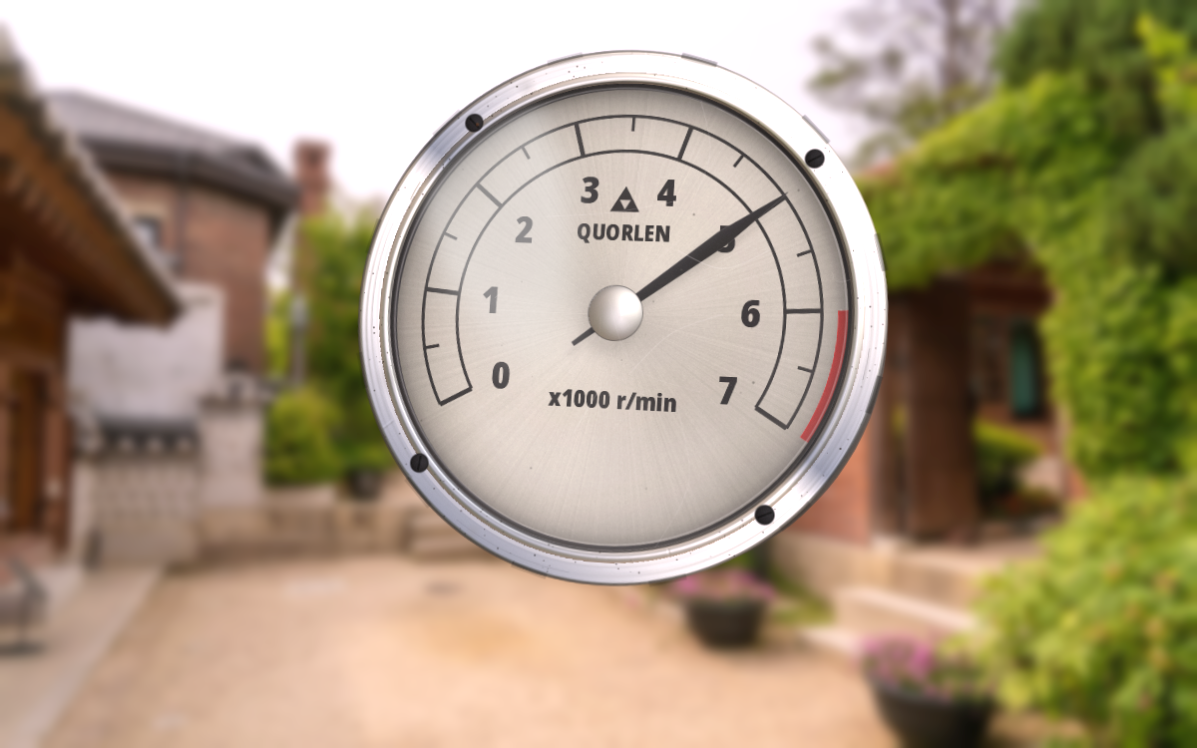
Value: **5000** rpm
